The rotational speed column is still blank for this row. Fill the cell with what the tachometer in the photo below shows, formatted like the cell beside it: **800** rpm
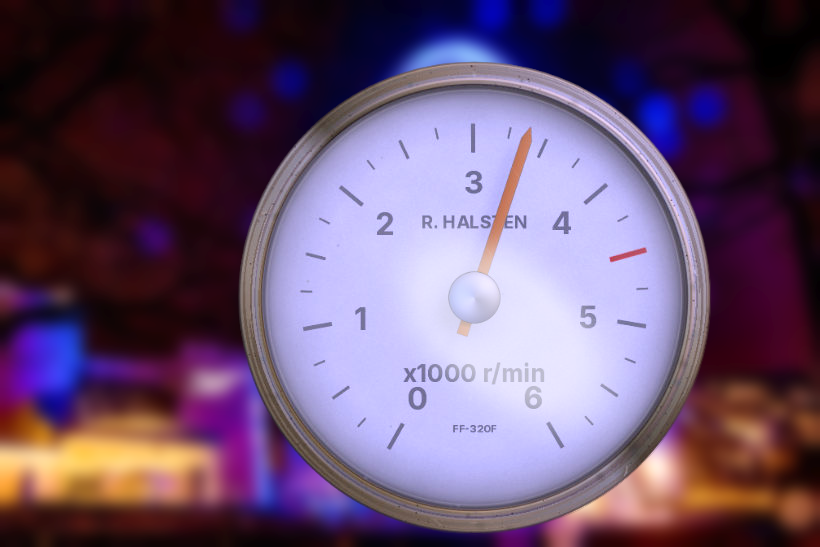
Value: **3375** rpm
